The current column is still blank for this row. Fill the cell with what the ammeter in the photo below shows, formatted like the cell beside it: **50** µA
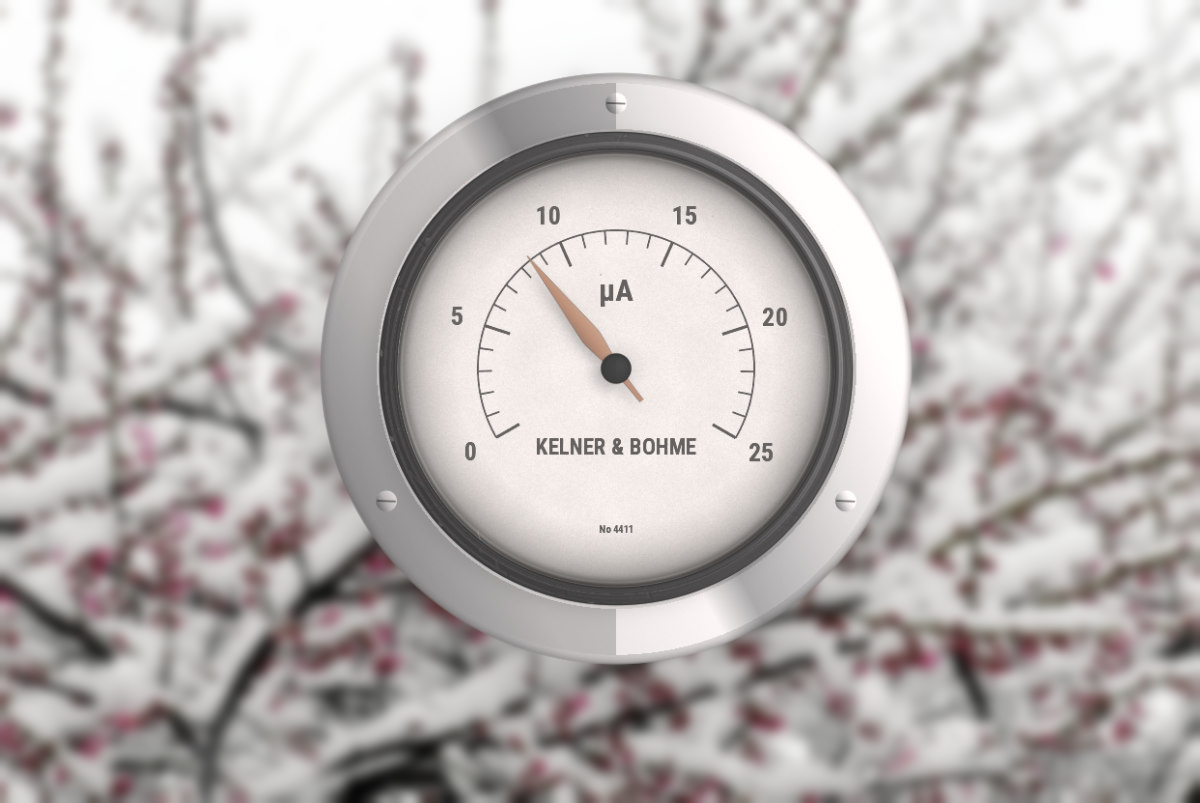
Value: **8.5** µA
